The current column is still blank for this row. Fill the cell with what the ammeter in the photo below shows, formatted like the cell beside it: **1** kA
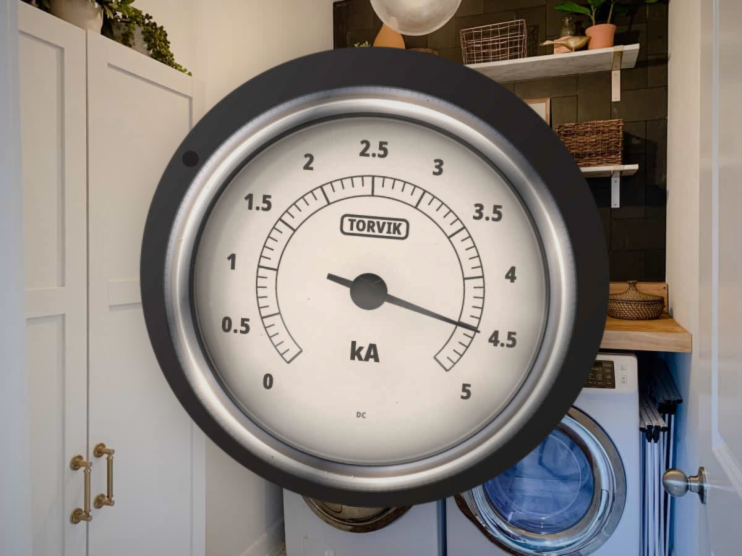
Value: **4.5** kA
